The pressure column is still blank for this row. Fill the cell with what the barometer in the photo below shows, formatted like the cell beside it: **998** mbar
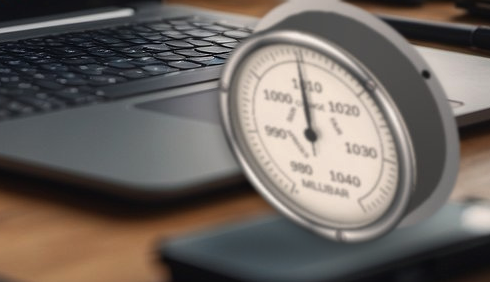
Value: **1010** mbar
